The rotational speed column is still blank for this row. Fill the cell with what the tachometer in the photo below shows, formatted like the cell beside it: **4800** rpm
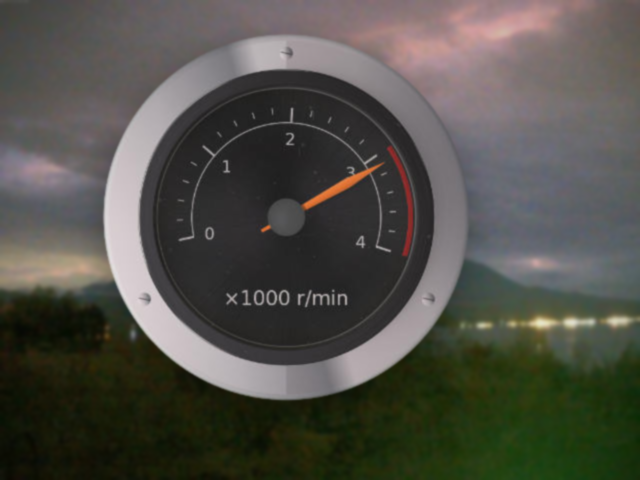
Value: **3100** rpm
